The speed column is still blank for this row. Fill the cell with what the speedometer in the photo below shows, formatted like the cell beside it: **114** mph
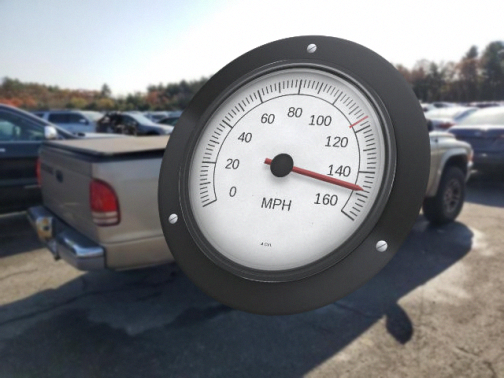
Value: **148** mph
